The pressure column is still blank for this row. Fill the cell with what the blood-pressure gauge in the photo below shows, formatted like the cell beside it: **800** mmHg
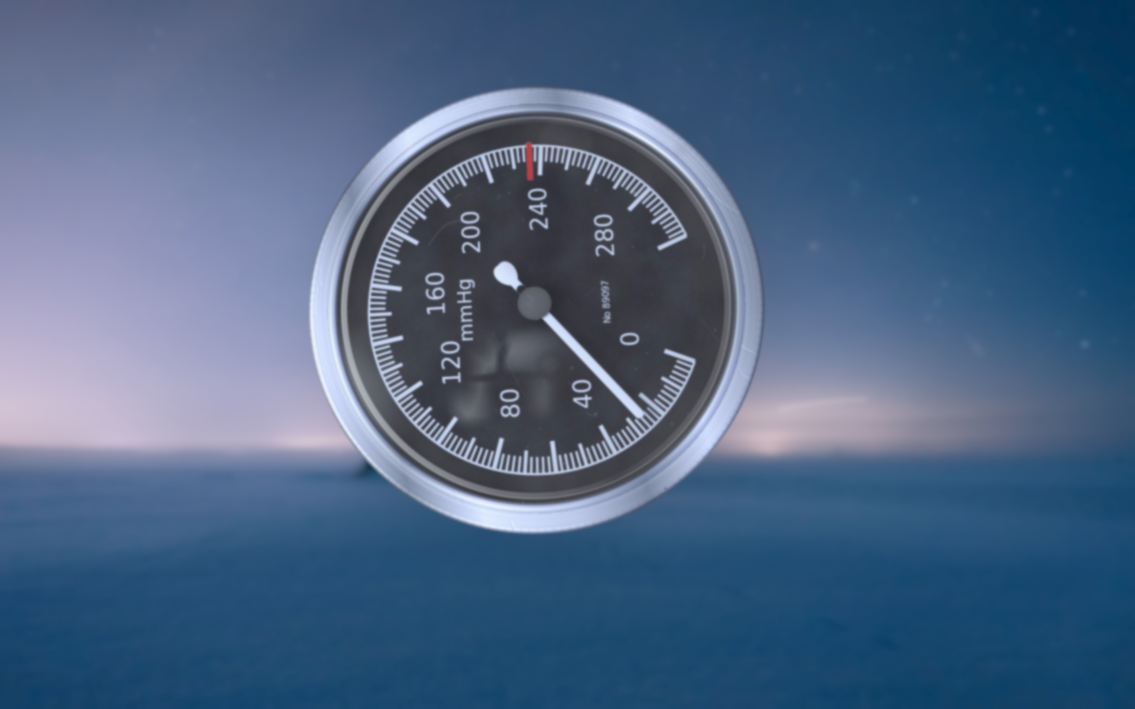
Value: **26** mmHg
